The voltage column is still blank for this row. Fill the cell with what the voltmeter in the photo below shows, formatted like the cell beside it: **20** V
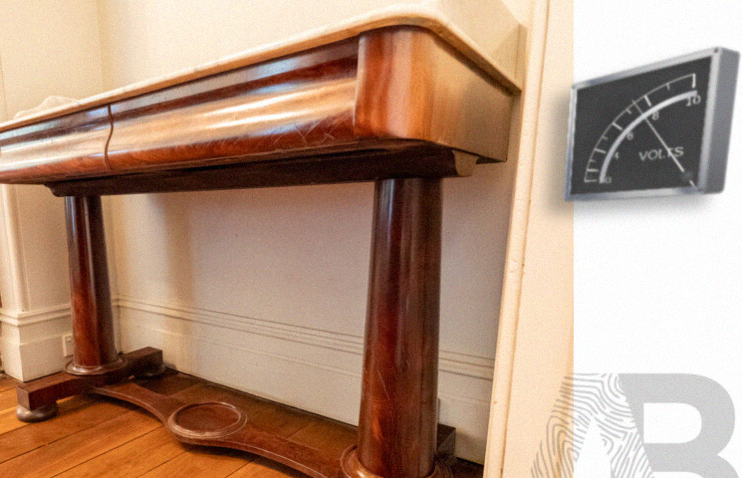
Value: **7.5** V
